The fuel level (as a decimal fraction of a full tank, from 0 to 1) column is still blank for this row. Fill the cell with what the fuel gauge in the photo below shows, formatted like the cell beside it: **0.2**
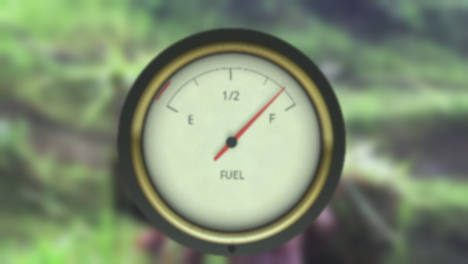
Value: **0.875**
